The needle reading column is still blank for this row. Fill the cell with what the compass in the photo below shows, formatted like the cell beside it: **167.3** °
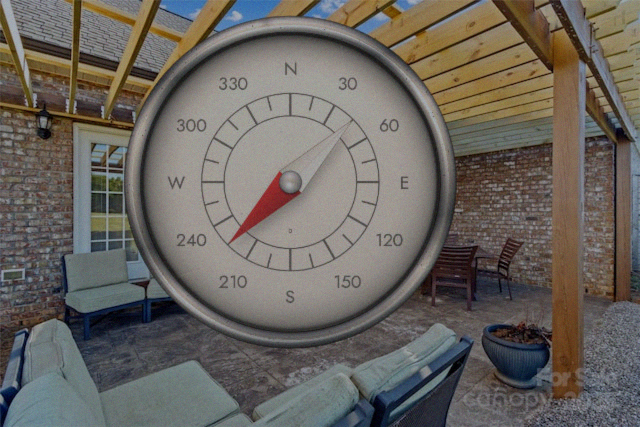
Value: **225** °
